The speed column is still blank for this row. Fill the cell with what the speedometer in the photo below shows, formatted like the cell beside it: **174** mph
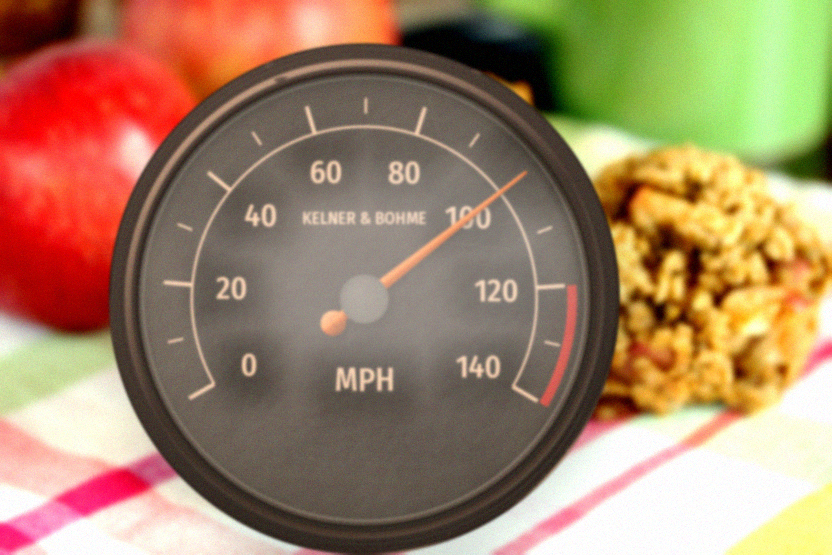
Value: **100** mph
